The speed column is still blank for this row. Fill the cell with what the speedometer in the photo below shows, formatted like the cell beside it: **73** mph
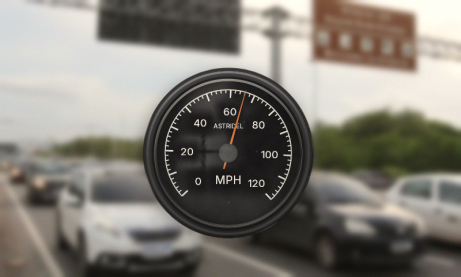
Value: **66** mph
